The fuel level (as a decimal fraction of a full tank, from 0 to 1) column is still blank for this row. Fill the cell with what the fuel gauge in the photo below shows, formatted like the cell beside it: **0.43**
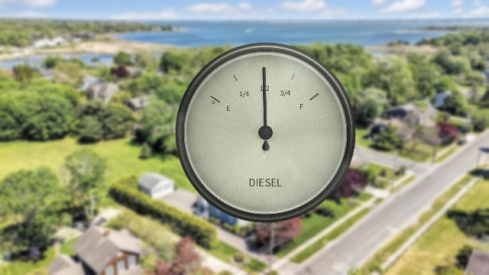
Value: **0.5**
